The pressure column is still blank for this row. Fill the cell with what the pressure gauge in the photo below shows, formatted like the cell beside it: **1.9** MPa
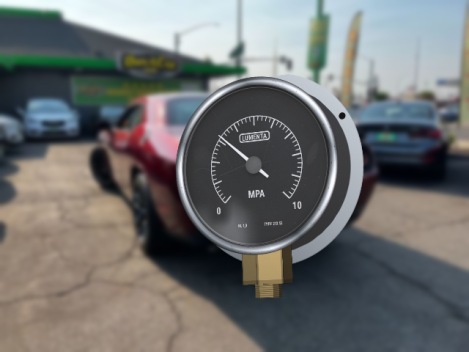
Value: **3.2** MPa
